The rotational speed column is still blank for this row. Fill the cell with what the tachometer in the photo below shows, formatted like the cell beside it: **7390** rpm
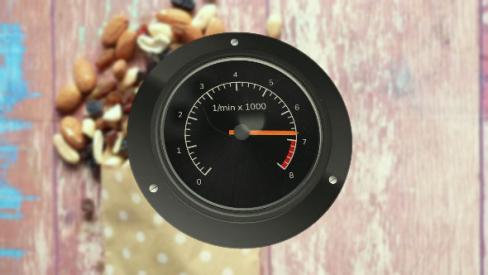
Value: **6800** rpm
